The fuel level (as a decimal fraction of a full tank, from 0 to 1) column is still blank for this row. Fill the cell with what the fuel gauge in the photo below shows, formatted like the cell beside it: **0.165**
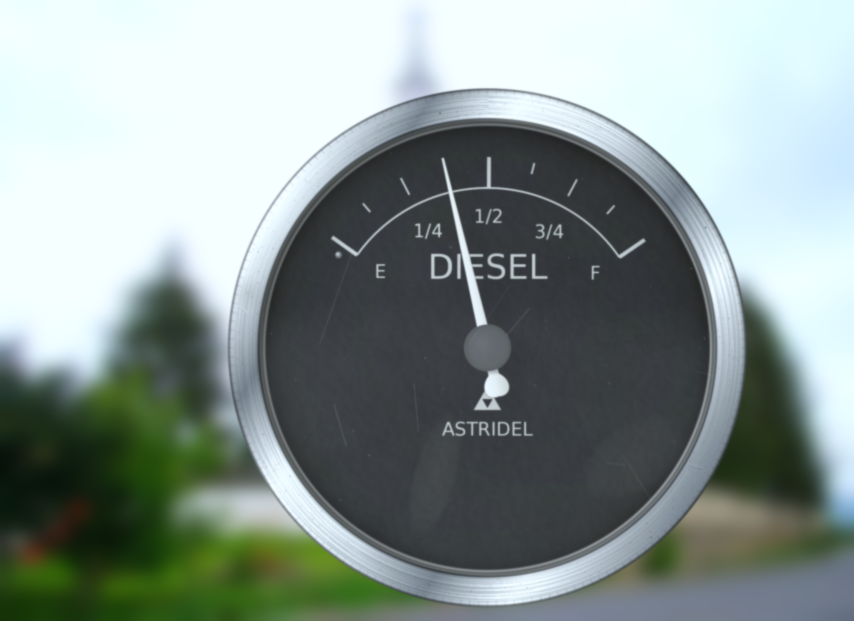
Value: **0.375**
